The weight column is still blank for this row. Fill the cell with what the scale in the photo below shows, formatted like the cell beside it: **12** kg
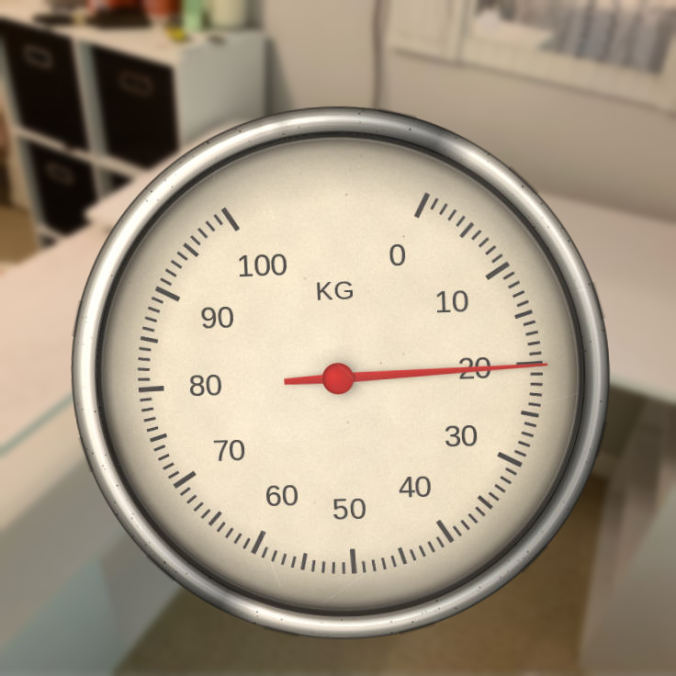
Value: **20** kg
